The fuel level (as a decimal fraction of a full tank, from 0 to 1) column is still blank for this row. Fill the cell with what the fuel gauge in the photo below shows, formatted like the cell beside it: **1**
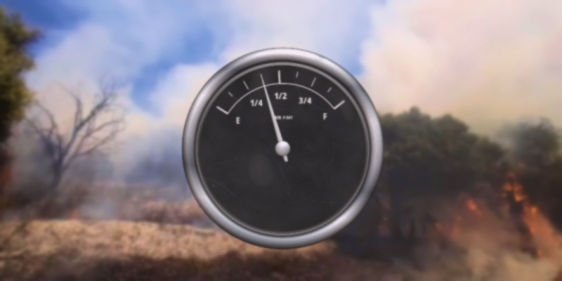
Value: **0.375**
